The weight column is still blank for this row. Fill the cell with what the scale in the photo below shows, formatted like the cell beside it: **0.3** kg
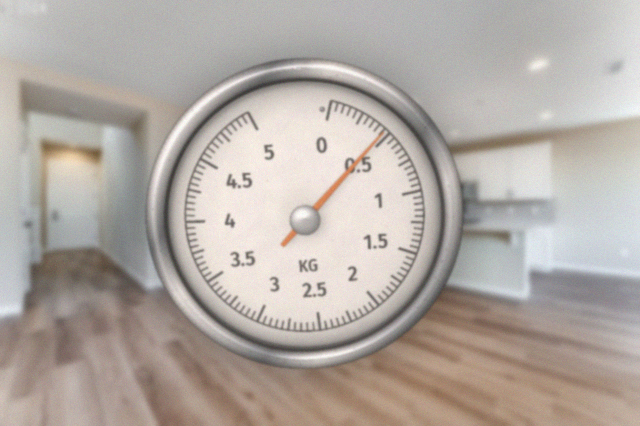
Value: **0.45** kg
